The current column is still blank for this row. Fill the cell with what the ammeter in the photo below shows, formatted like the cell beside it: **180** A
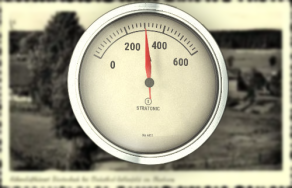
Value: **300** A
